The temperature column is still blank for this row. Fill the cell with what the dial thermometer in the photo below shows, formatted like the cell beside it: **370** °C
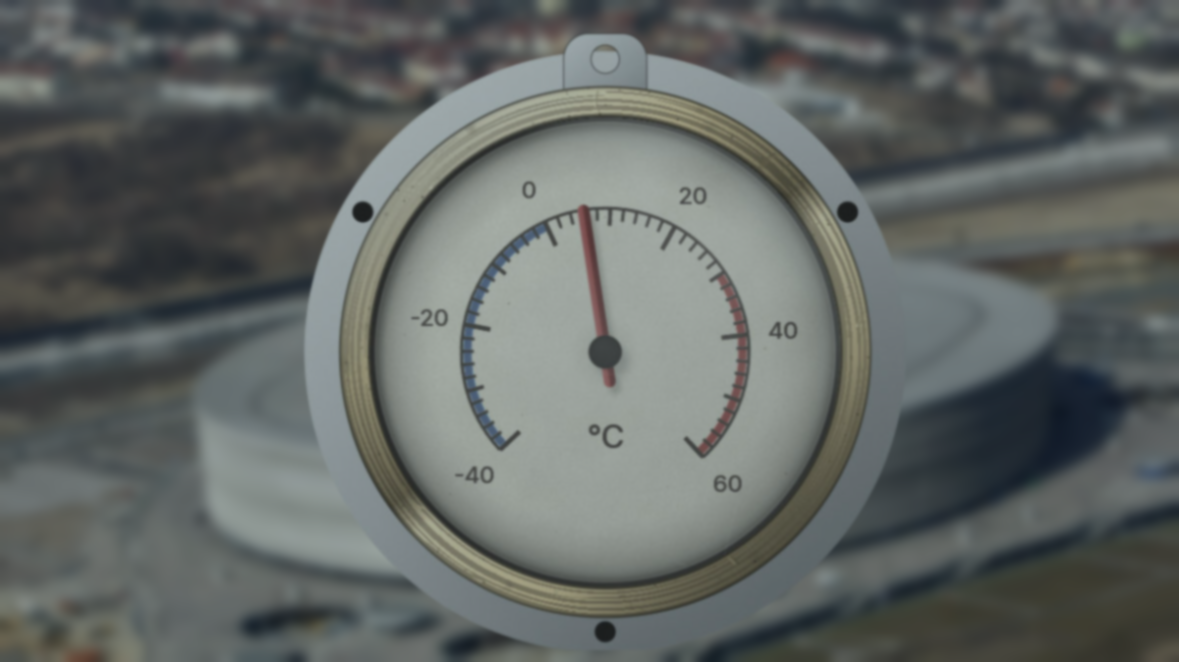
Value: **6** °C
